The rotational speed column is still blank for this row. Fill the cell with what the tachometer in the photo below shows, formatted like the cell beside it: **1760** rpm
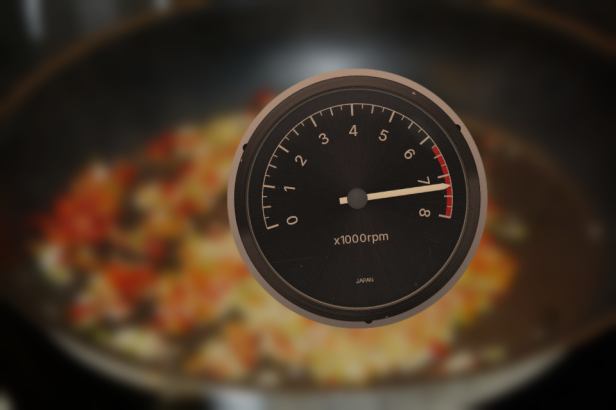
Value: **7250** rpm
